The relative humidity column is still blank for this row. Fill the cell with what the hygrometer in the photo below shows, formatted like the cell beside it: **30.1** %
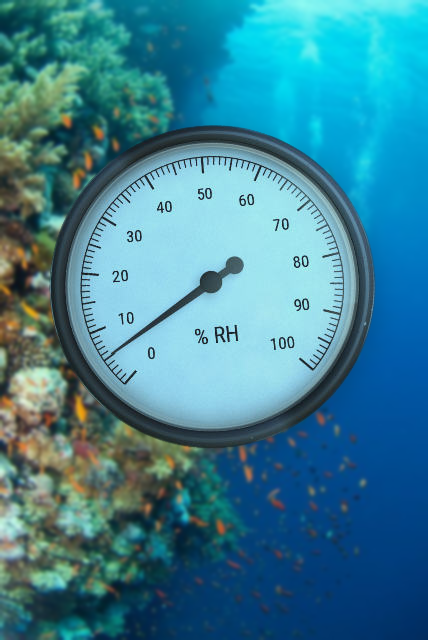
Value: **5** %
